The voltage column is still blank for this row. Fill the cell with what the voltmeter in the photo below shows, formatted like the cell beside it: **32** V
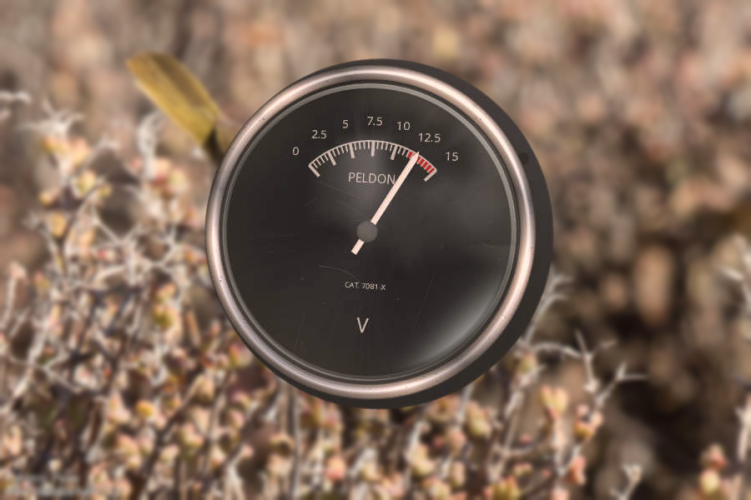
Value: **12.5** V
